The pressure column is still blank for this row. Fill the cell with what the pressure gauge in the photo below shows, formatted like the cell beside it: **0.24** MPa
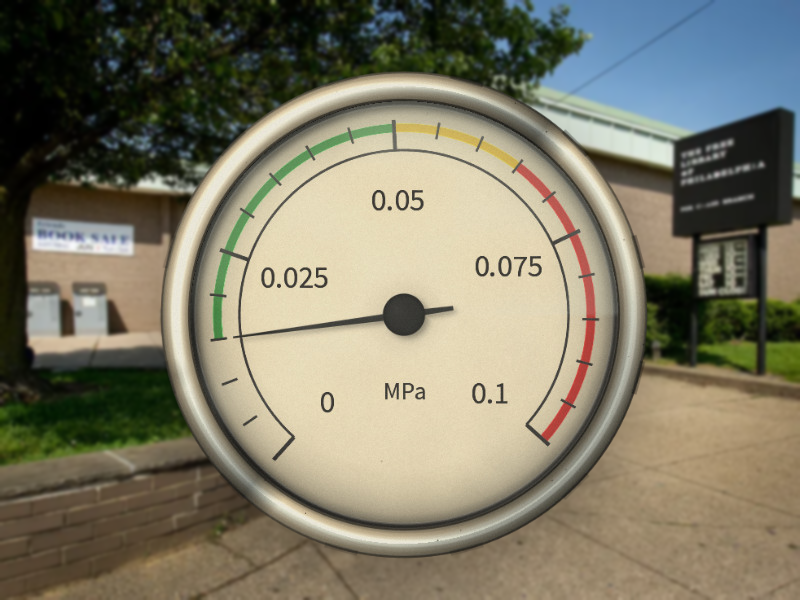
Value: **0.015** MPa
